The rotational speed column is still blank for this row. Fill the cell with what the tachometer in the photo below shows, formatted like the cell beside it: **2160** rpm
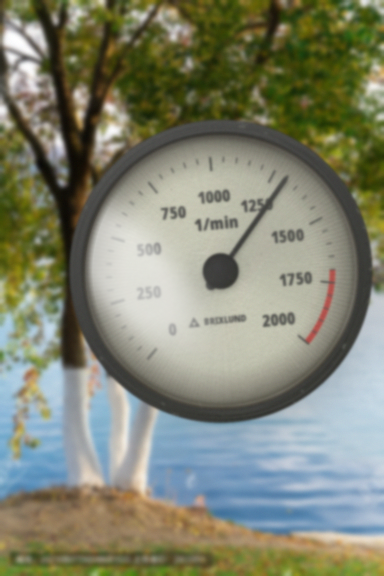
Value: **1300** rpm
